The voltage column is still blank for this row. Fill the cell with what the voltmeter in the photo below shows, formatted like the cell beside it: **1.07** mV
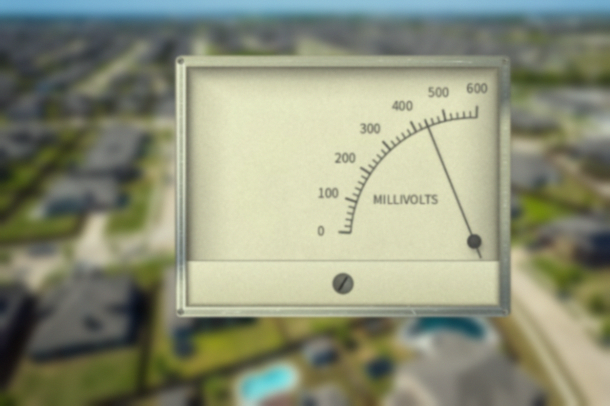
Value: **440** mV
